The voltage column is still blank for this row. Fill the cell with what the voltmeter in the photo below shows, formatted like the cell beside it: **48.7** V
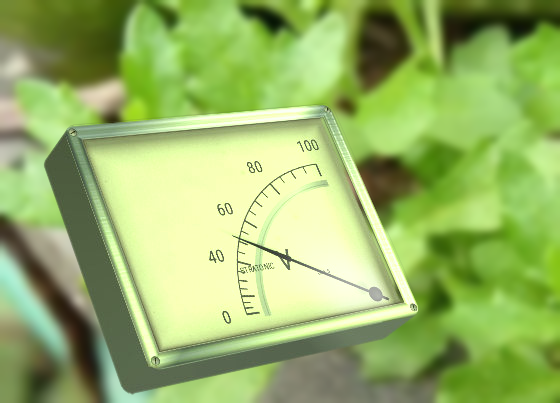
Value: **50** V
